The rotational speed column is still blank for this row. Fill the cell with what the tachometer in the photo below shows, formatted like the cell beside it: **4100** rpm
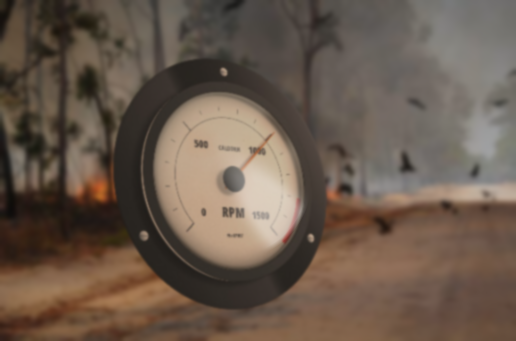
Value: **1000** rpm
